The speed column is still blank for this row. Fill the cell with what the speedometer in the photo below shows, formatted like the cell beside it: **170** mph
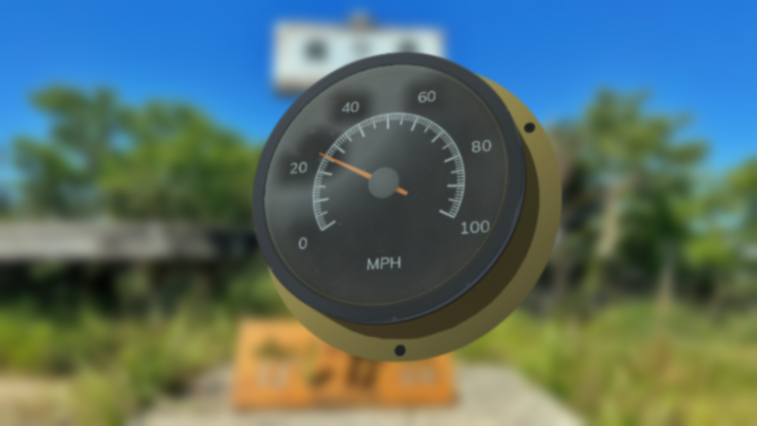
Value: **25** mph
